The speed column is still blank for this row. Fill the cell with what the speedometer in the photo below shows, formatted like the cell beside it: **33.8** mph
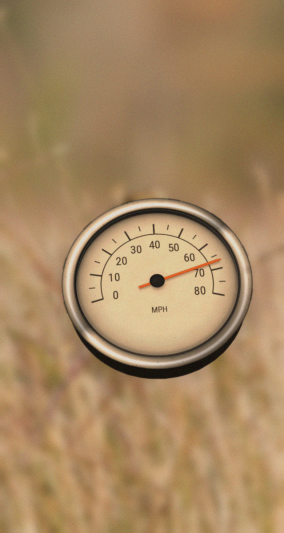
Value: **67.5** mph
